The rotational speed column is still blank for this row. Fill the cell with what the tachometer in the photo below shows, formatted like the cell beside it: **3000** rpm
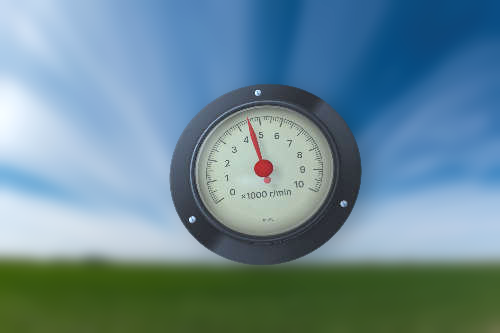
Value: **4500** rpm
